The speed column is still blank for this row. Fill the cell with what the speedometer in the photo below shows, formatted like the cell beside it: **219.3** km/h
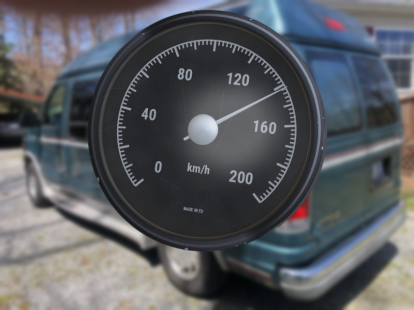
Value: **142** km/h
